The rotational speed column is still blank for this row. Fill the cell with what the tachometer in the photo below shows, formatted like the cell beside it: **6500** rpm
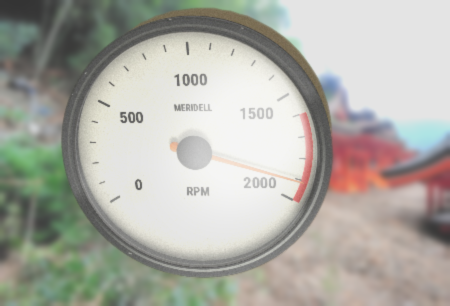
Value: **1900** rpm
